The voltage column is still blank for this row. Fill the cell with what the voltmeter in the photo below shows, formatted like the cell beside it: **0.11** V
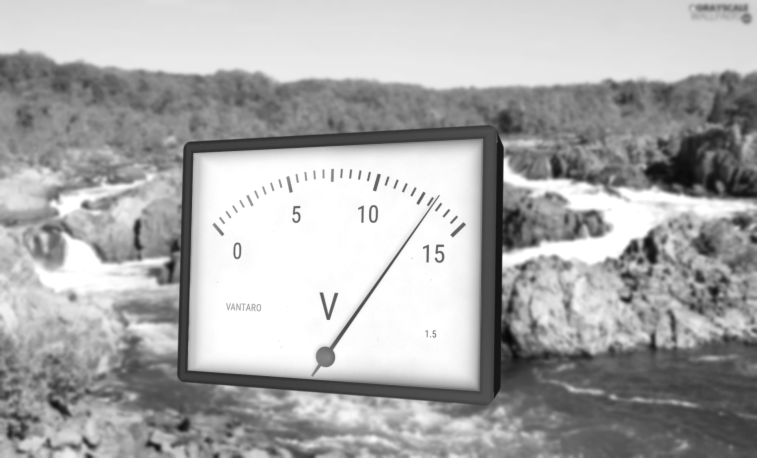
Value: **13.25** V
